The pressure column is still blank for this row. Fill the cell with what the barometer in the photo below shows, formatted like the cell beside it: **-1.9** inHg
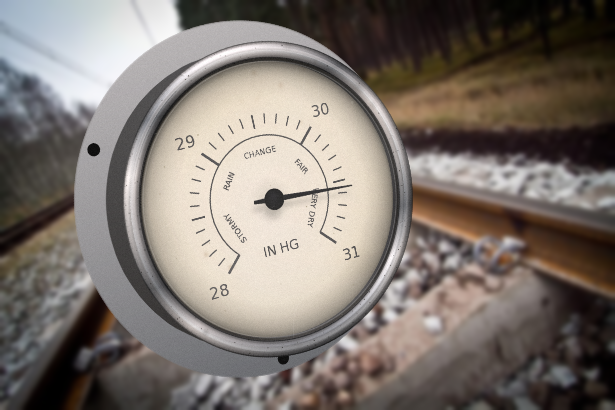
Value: **30.55** inHg
